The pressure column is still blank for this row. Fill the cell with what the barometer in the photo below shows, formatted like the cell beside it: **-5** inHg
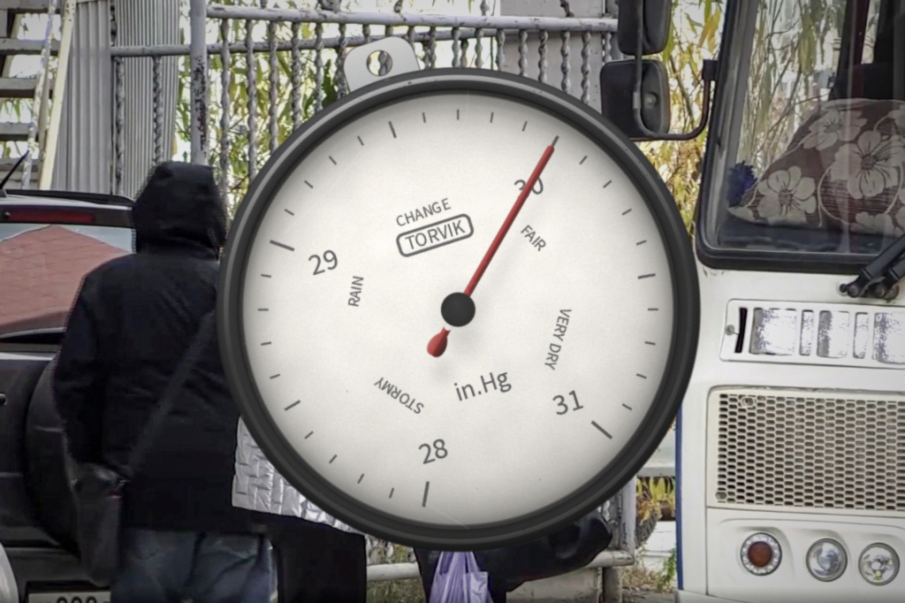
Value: **30** inHg
